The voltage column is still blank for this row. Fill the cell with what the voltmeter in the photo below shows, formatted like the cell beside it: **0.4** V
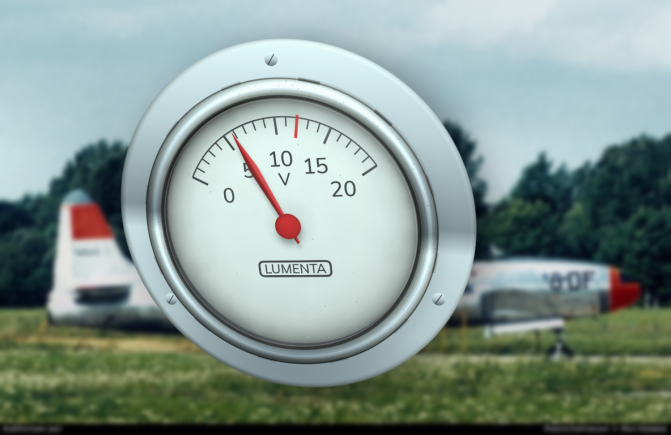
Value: **6** V
